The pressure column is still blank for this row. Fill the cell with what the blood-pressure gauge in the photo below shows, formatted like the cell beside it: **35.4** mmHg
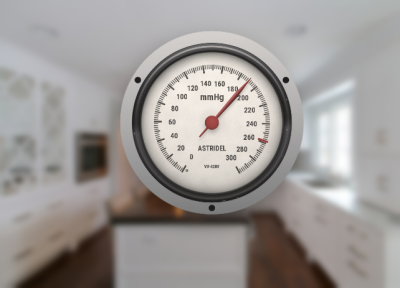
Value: **190** mmHg
